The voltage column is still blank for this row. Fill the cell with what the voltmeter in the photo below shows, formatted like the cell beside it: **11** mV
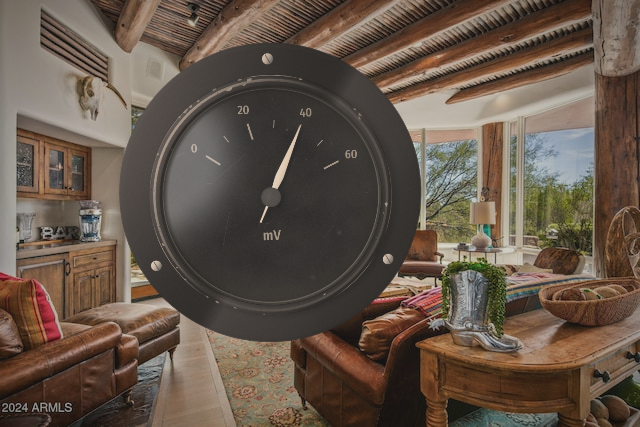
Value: **40** mV
